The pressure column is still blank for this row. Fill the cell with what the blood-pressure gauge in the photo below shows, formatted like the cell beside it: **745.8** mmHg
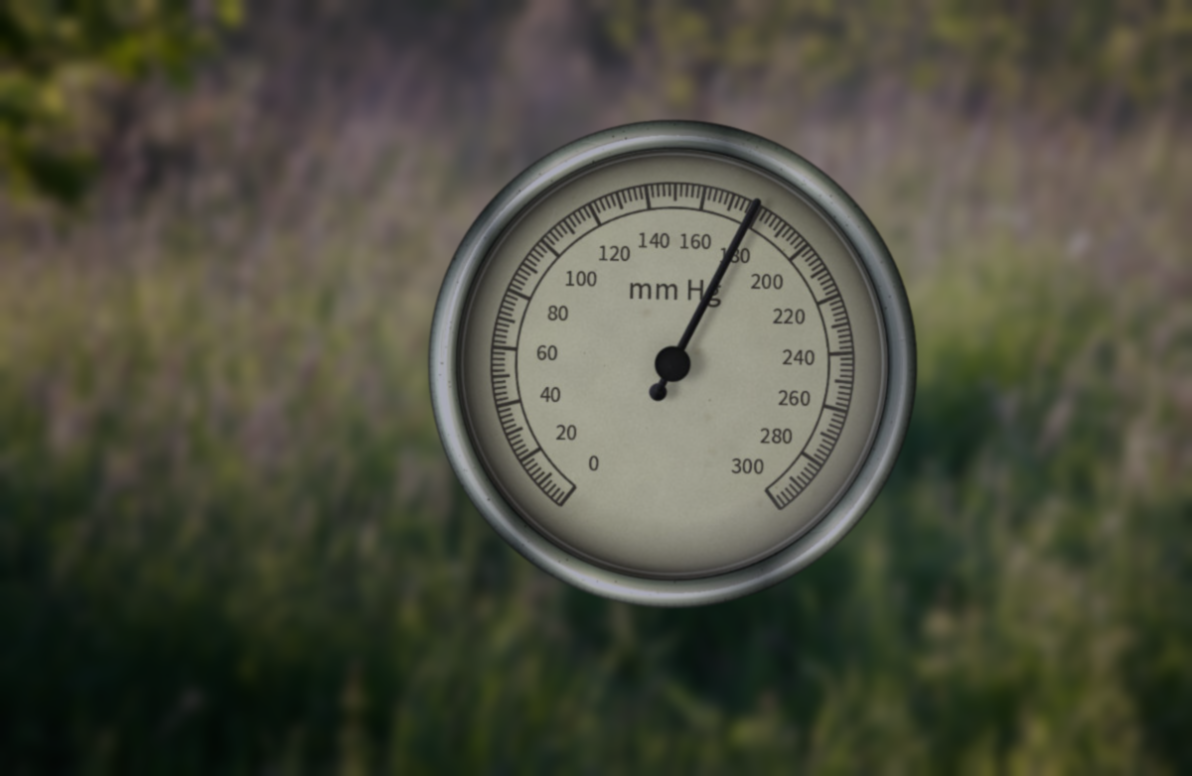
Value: **178** mmHg
